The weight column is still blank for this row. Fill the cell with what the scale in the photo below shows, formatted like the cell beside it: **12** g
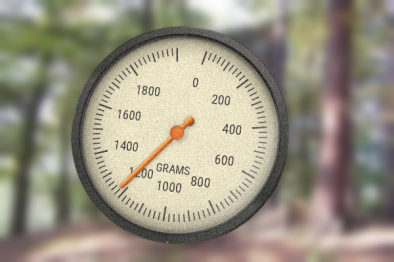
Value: **1220** g
